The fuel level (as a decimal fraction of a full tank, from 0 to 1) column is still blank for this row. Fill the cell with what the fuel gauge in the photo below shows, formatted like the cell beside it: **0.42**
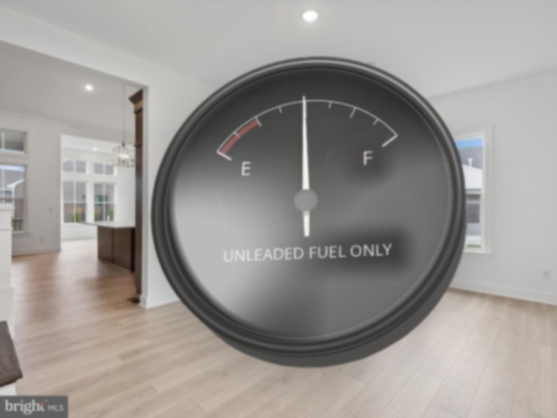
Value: **0.5**
